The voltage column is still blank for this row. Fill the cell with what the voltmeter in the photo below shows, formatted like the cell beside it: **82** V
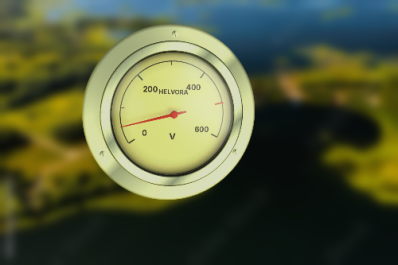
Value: **50** V
